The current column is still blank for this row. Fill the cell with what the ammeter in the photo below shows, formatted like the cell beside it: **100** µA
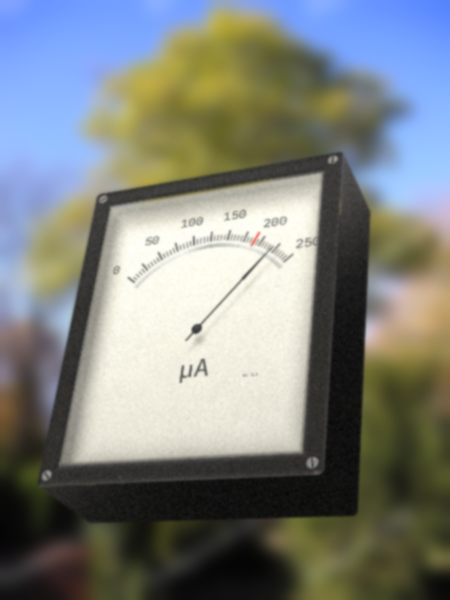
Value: **225** µA
